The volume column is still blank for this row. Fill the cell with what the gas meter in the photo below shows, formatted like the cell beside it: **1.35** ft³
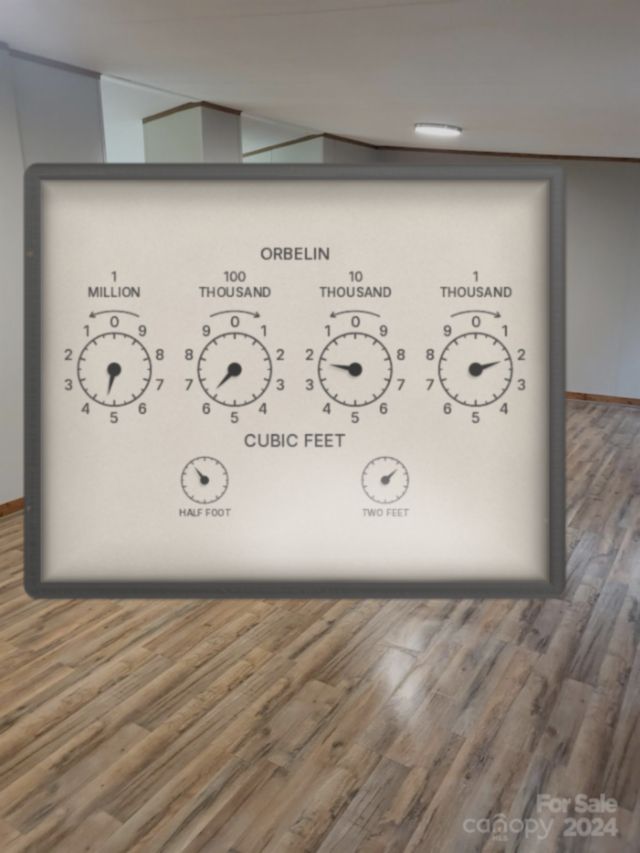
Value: **462200** ft³
